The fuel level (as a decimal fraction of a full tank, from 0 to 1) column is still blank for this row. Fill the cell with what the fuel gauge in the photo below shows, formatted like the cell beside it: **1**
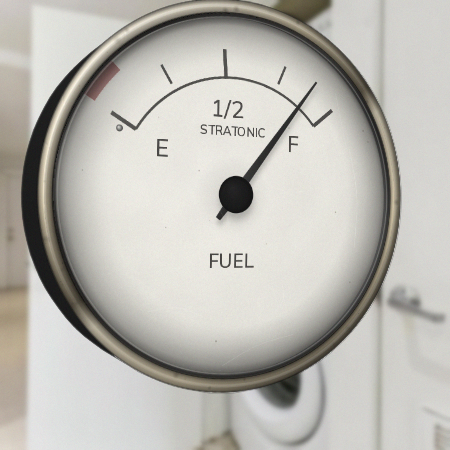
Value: **0.875**
